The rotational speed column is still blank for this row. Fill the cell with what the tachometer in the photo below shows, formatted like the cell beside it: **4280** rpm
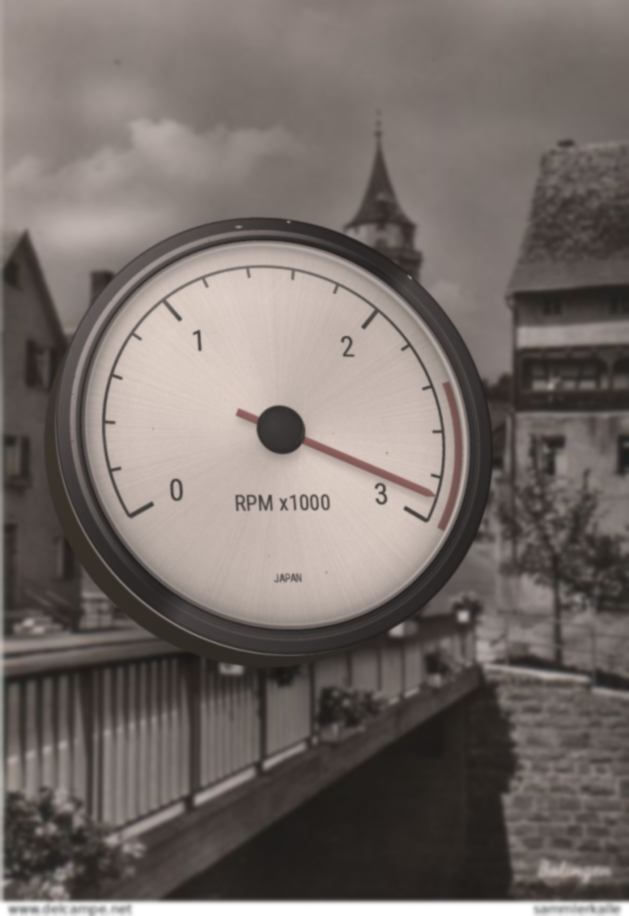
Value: **2900** rpm
